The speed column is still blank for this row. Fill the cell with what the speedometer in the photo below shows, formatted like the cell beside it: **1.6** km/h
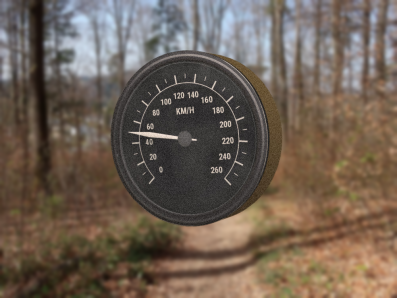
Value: **50** km/h
